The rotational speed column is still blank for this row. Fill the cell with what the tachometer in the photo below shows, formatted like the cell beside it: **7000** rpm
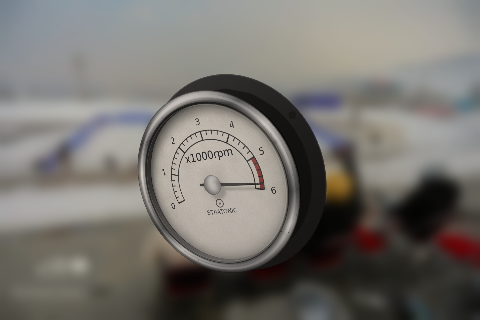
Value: **5800** rpm
